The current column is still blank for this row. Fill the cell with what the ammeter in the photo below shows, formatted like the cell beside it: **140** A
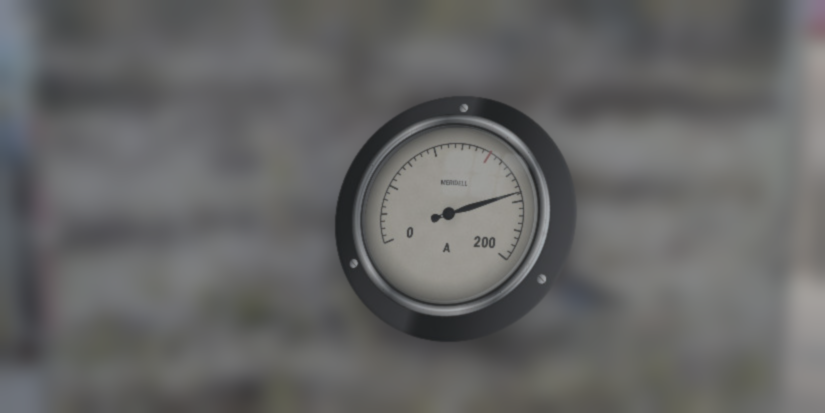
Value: **155** A
